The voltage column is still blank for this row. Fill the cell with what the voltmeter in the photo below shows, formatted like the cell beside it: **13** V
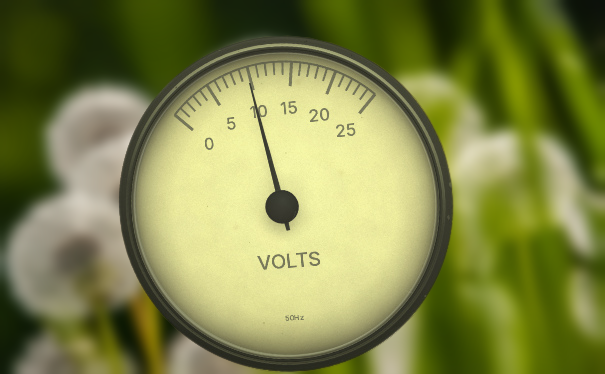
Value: **10** V
